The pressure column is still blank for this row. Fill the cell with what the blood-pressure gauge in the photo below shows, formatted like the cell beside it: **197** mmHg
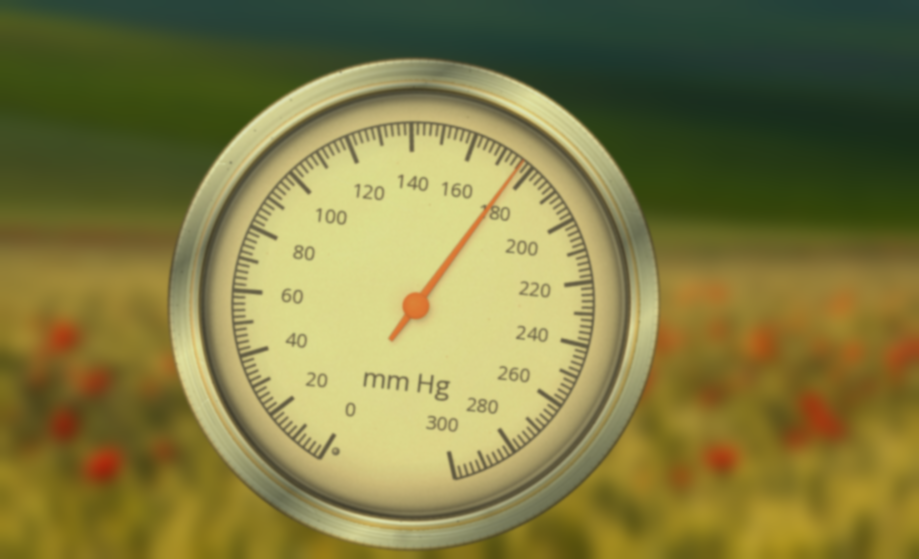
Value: **176** mmHg
